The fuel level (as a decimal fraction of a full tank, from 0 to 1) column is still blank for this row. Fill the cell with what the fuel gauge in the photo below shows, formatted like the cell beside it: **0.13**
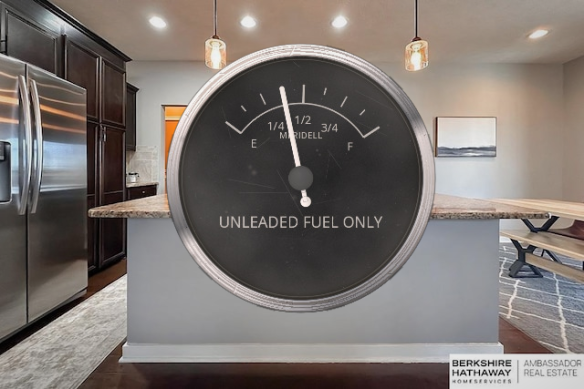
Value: **0.375**
